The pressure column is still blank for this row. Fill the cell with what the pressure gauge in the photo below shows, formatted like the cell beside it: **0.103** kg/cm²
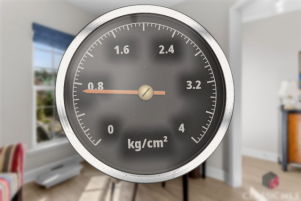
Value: **0.7** kg/cm²
